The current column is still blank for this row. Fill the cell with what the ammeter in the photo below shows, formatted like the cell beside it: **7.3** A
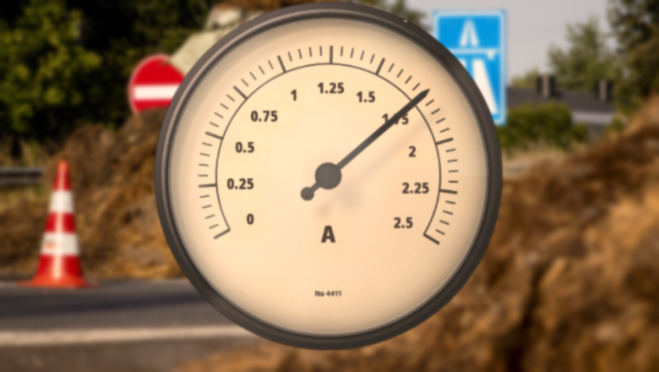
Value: **1.75** A
